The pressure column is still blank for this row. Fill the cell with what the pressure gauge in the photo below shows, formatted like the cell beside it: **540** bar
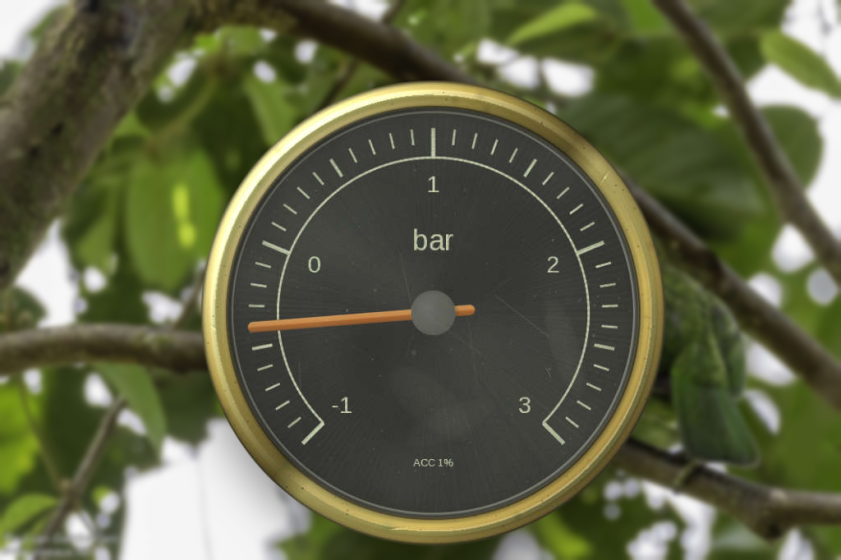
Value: **-0.4** bar
